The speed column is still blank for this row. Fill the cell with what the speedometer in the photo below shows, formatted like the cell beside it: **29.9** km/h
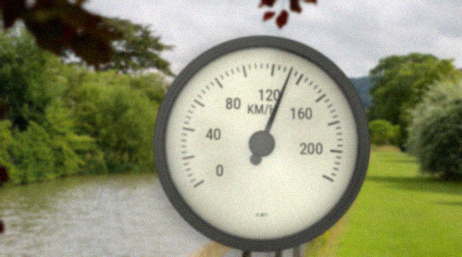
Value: **132** km/h
